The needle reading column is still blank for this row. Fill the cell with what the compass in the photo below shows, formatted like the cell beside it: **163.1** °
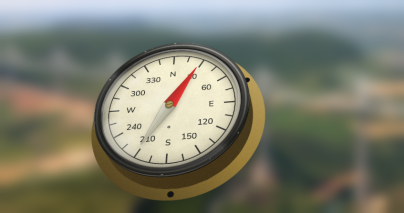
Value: **30** °
